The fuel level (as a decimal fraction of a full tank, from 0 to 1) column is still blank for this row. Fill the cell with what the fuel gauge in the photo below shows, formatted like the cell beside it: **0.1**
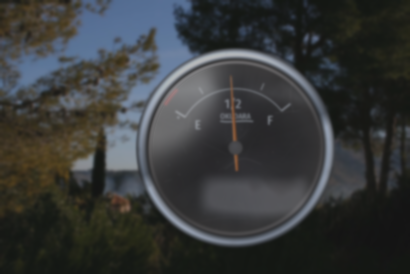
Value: **0.5**
